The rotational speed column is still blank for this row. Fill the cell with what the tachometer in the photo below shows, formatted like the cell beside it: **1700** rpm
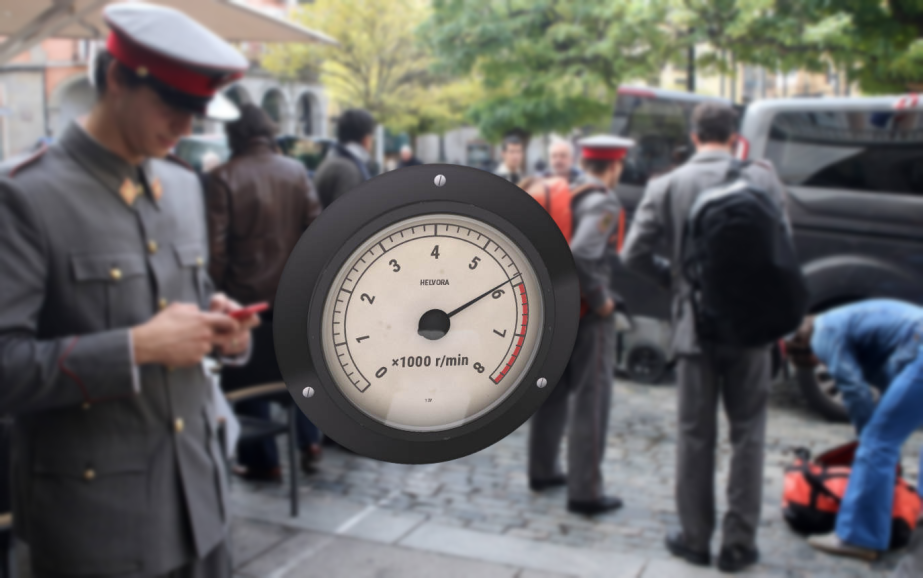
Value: **5800** rpm
